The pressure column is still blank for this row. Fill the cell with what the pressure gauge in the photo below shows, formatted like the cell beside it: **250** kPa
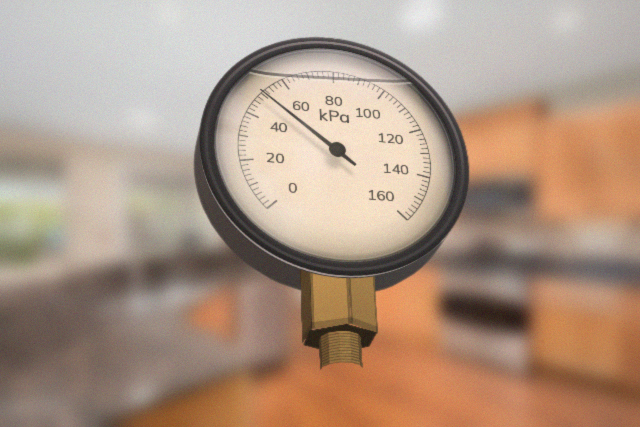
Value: **50** kPa
